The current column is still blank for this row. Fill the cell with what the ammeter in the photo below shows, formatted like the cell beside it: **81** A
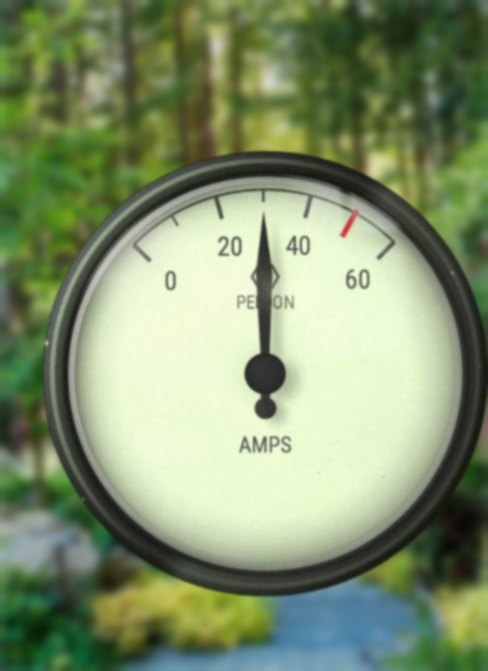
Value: **30** A
